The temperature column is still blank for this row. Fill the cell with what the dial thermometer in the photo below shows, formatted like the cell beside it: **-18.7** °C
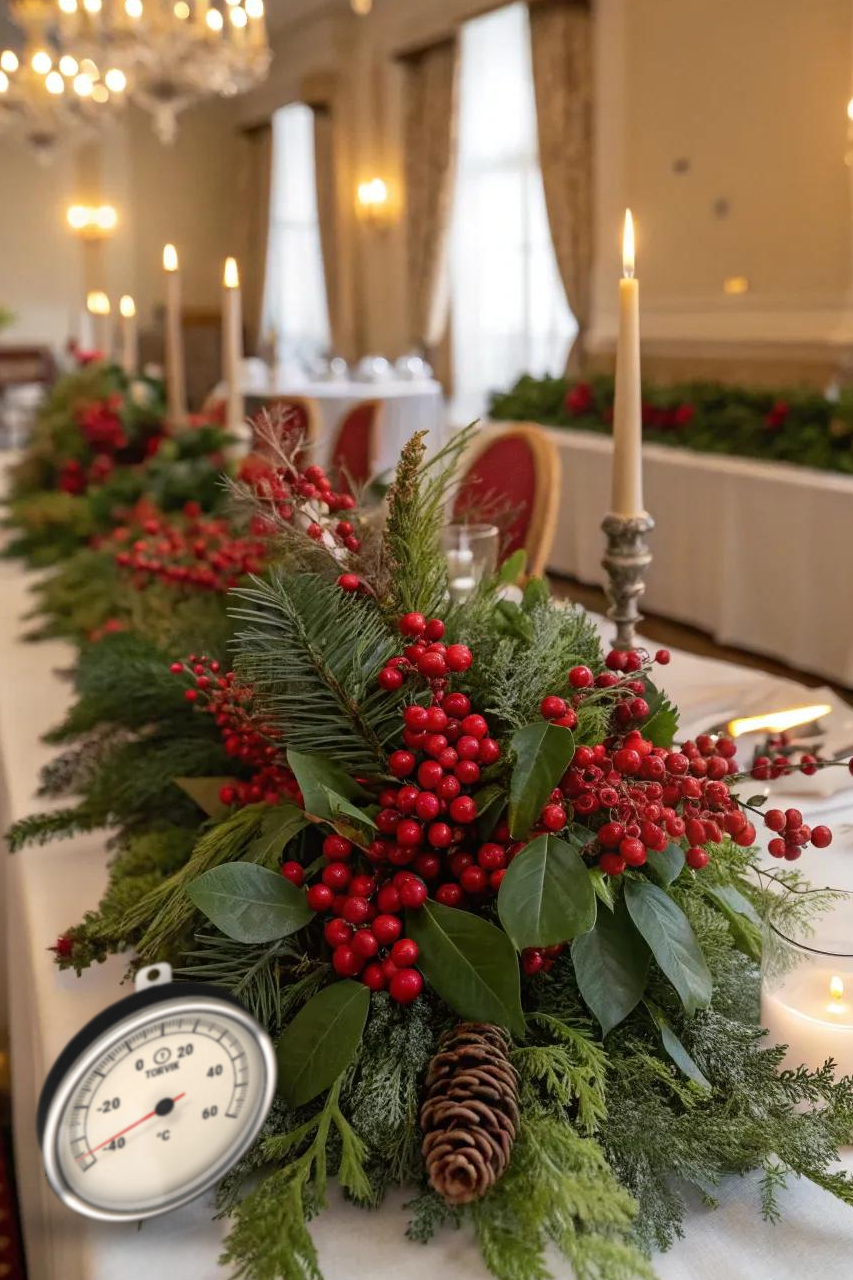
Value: **-35** °C
